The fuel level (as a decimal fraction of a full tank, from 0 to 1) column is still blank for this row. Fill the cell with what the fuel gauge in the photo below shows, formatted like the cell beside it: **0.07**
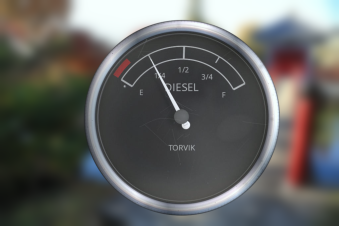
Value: **0.25**
